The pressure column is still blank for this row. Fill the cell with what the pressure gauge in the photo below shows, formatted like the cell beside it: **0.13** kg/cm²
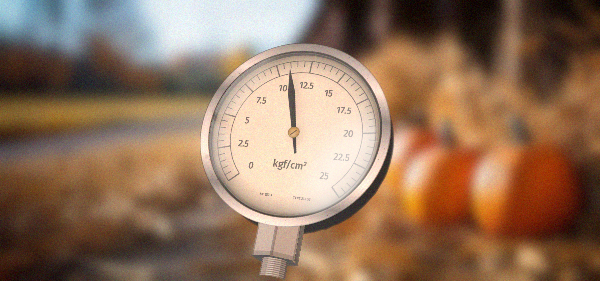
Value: **11** kg/cm²
